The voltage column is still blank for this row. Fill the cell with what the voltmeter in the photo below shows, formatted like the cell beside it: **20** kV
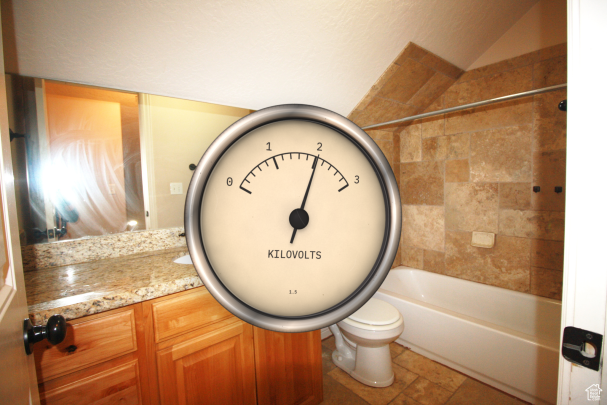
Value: **2** kV
